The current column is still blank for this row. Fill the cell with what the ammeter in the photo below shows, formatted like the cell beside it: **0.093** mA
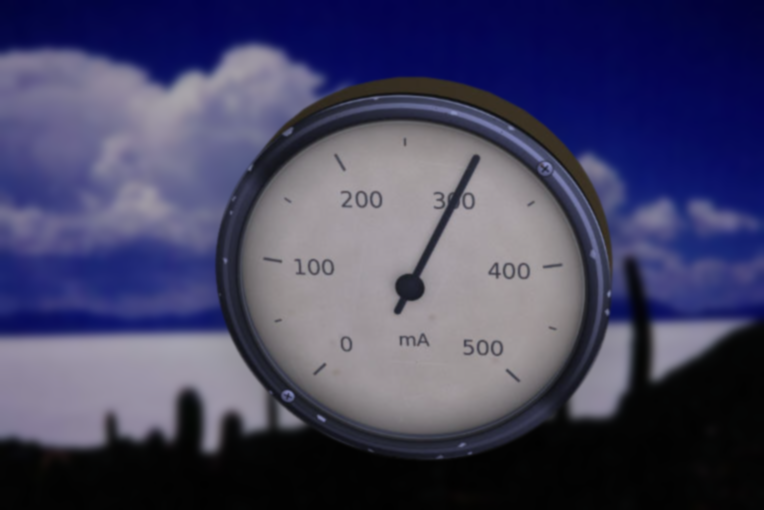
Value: **300** mA
